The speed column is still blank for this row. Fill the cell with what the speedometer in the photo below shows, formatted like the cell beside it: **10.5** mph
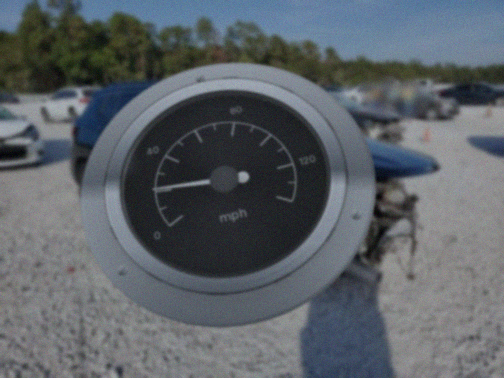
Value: **20** mph
